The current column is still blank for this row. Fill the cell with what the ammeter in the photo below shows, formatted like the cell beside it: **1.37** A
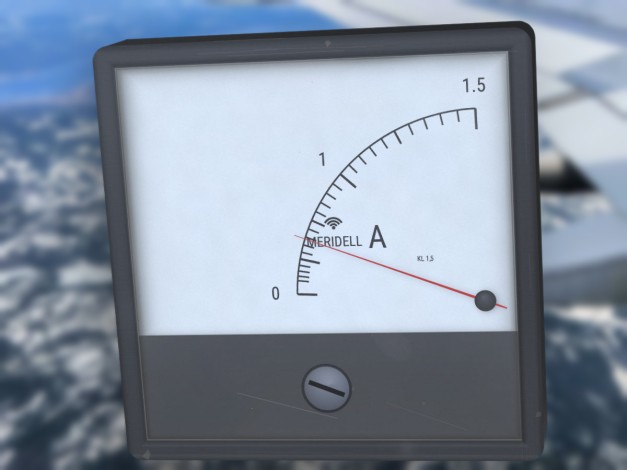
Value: **0.65** A
